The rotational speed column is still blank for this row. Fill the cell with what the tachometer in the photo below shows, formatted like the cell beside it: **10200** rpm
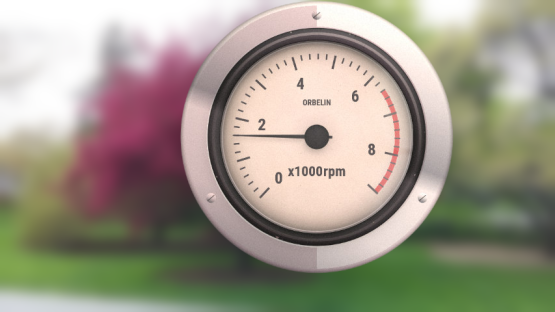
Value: **1600** rpm
